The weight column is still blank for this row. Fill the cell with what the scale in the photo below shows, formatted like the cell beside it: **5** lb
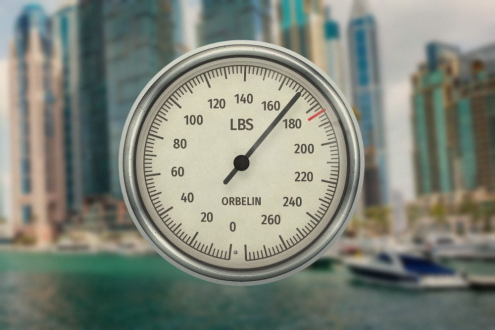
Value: **170** lb
